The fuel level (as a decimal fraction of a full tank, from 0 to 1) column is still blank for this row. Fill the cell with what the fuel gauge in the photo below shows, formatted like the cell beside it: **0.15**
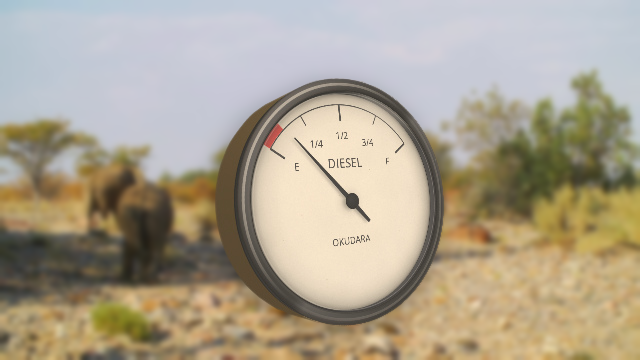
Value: **0.125**
